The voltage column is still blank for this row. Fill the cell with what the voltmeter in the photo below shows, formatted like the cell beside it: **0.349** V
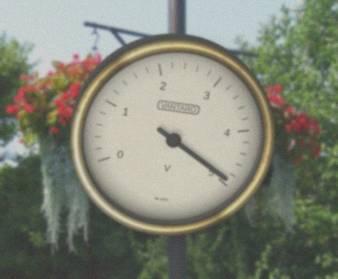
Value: **4.9** V
